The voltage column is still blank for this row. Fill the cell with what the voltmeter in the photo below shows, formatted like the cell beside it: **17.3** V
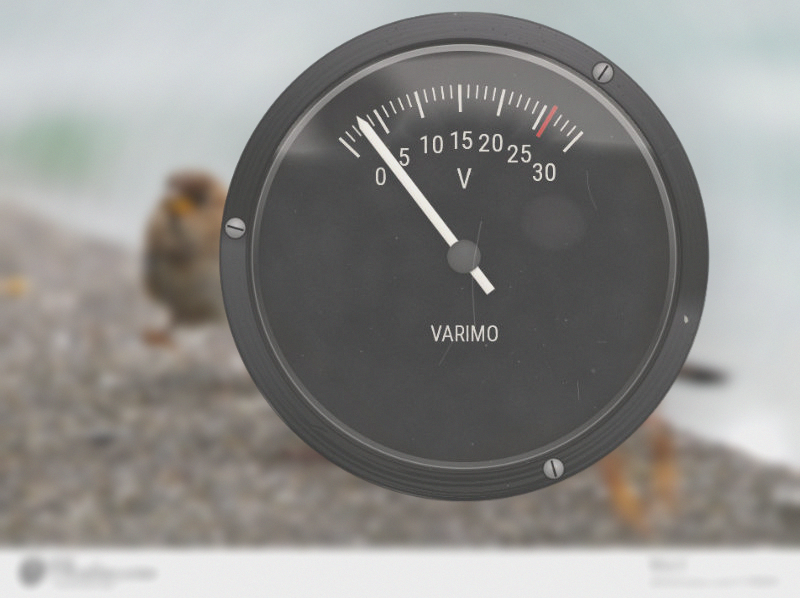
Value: **3** V
